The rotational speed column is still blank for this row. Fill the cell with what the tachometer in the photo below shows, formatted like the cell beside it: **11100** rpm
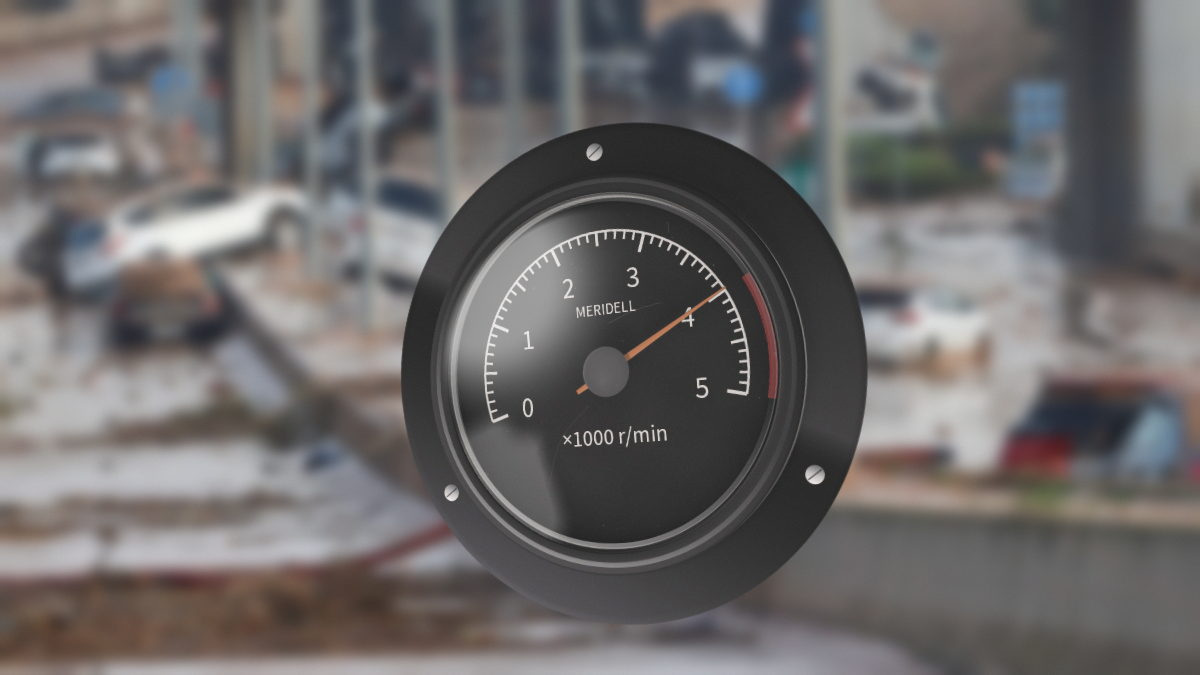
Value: **4000** rpm
